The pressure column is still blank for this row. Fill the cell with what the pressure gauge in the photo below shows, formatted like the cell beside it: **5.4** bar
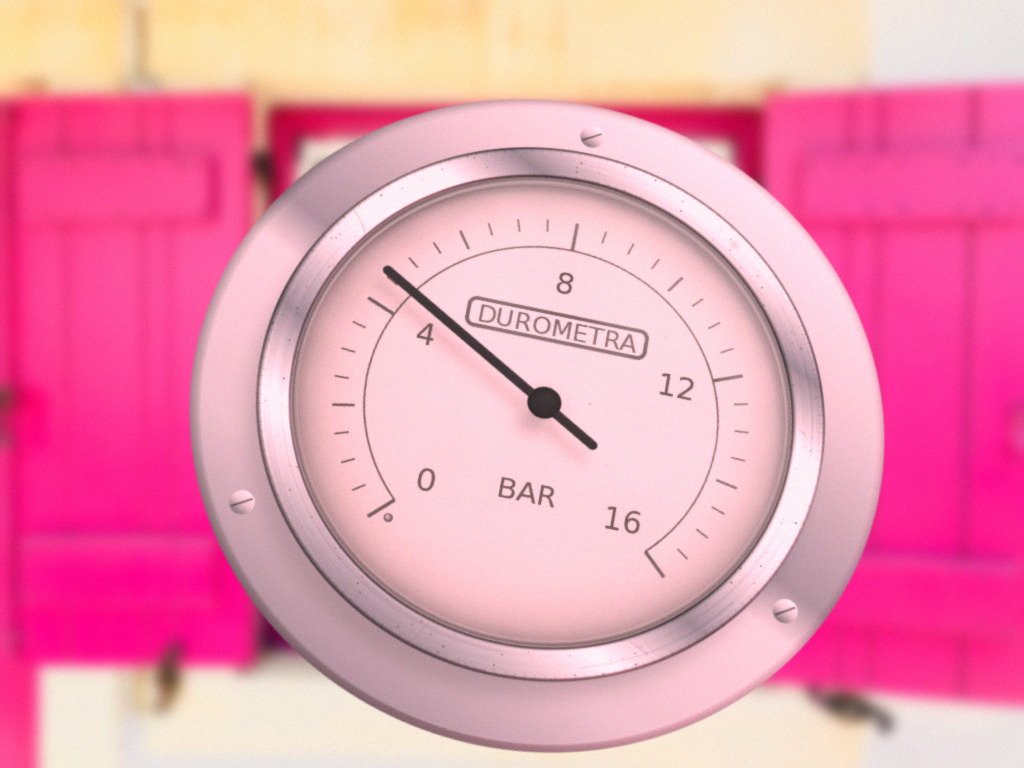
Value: **4.5** bar
